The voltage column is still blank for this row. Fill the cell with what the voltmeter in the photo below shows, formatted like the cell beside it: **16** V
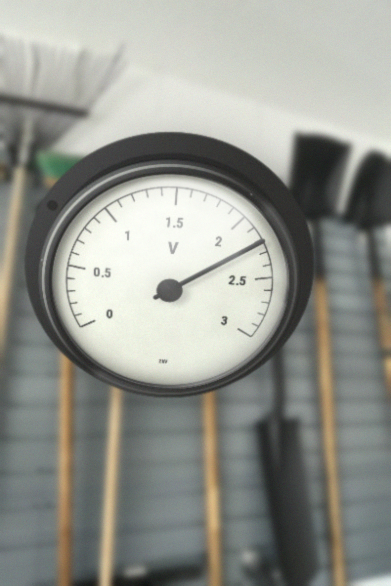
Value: **2.2** V
